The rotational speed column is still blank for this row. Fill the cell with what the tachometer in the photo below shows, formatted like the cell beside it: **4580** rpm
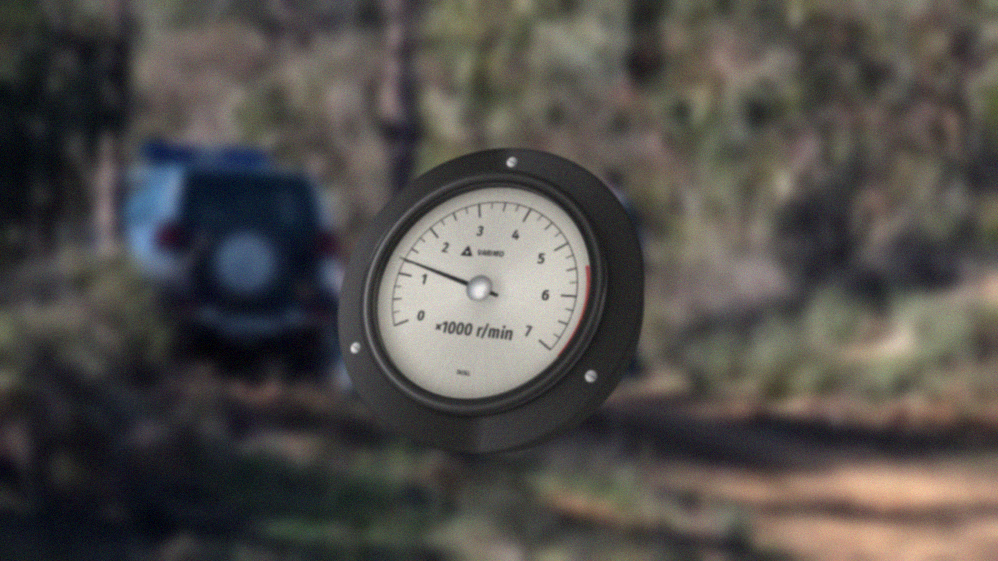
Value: **1250** rpm
